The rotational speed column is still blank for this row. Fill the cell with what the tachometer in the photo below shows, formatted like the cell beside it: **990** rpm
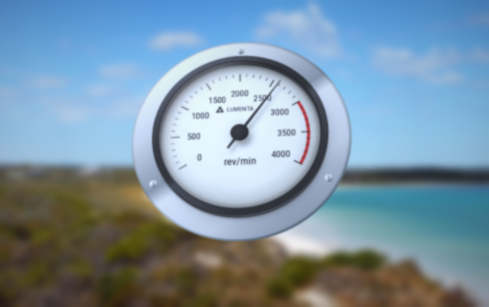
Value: **2600** rpm
